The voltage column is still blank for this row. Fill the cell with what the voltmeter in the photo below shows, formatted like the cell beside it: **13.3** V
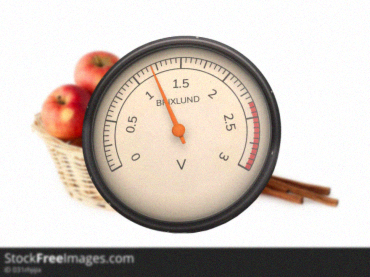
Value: **1.2** V
